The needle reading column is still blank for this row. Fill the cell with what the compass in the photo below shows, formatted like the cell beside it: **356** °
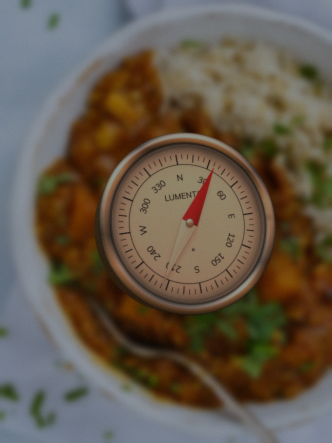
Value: **35** °
